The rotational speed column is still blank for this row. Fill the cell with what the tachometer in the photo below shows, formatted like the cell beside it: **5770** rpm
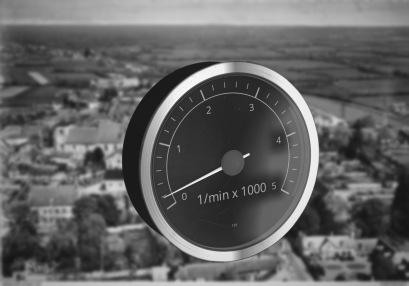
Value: **200** rpm
